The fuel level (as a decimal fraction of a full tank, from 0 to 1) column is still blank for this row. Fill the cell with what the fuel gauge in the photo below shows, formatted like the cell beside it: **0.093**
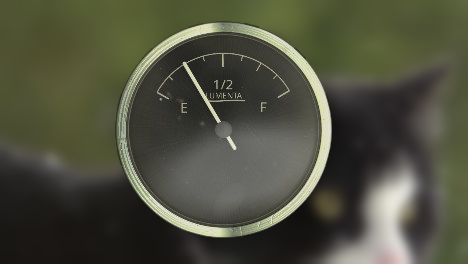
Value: **0.25**
